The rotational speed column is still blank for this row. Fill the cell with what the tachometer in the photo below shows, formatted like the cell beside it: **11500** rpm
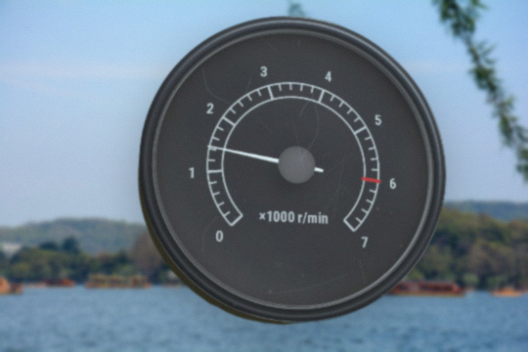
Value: **1400** rpm
